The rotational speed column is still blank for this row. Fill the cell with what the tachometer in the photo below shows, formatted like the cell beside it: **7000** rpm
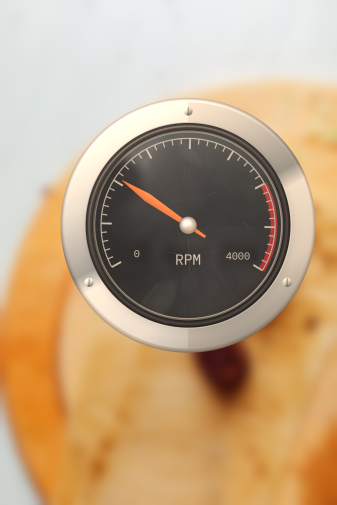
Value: **1050** rpm
